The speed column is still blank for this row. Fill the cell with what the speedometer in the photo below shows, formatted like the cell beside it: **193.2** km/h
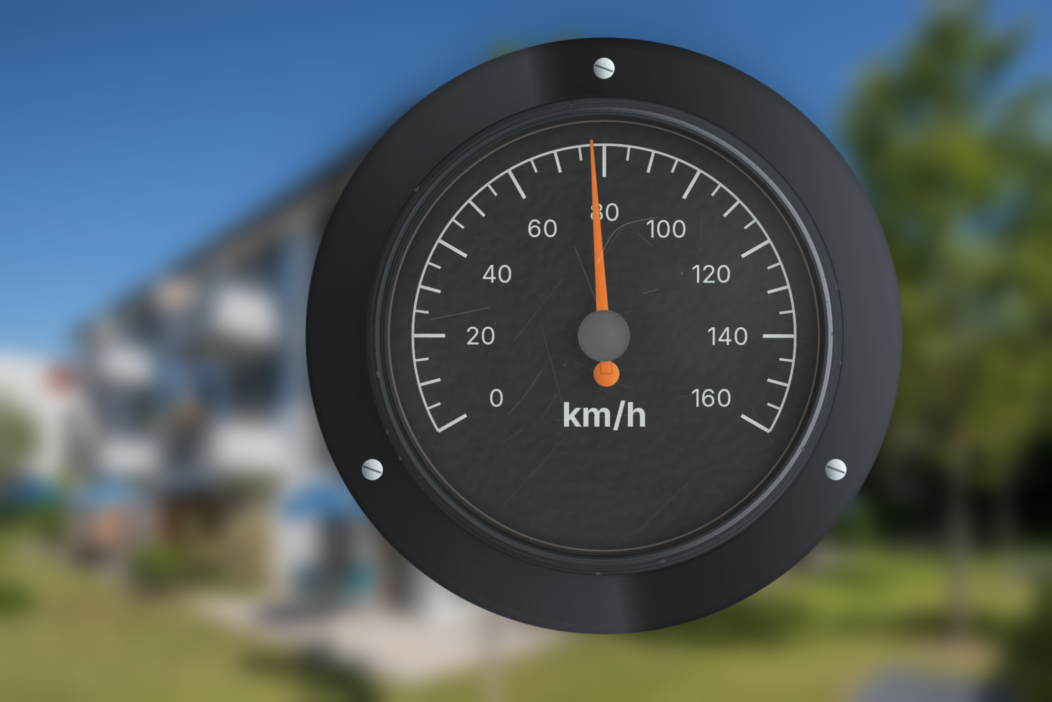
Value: **77.5** km/h
